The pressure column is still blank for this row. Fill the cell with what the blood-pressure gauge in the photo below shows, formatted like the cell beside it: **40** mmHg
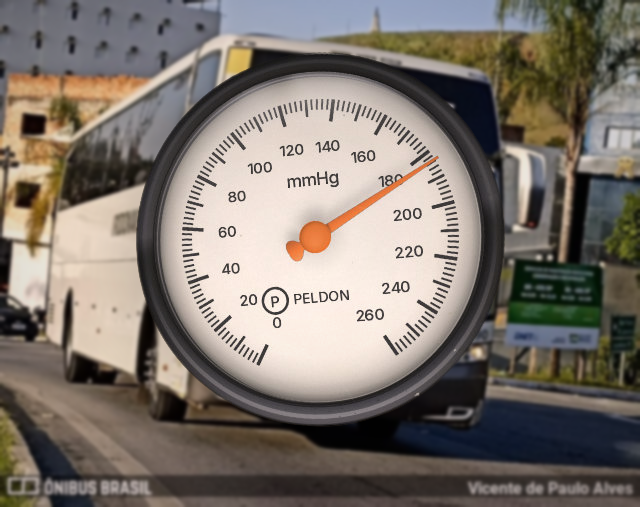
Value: **184** mmHg
